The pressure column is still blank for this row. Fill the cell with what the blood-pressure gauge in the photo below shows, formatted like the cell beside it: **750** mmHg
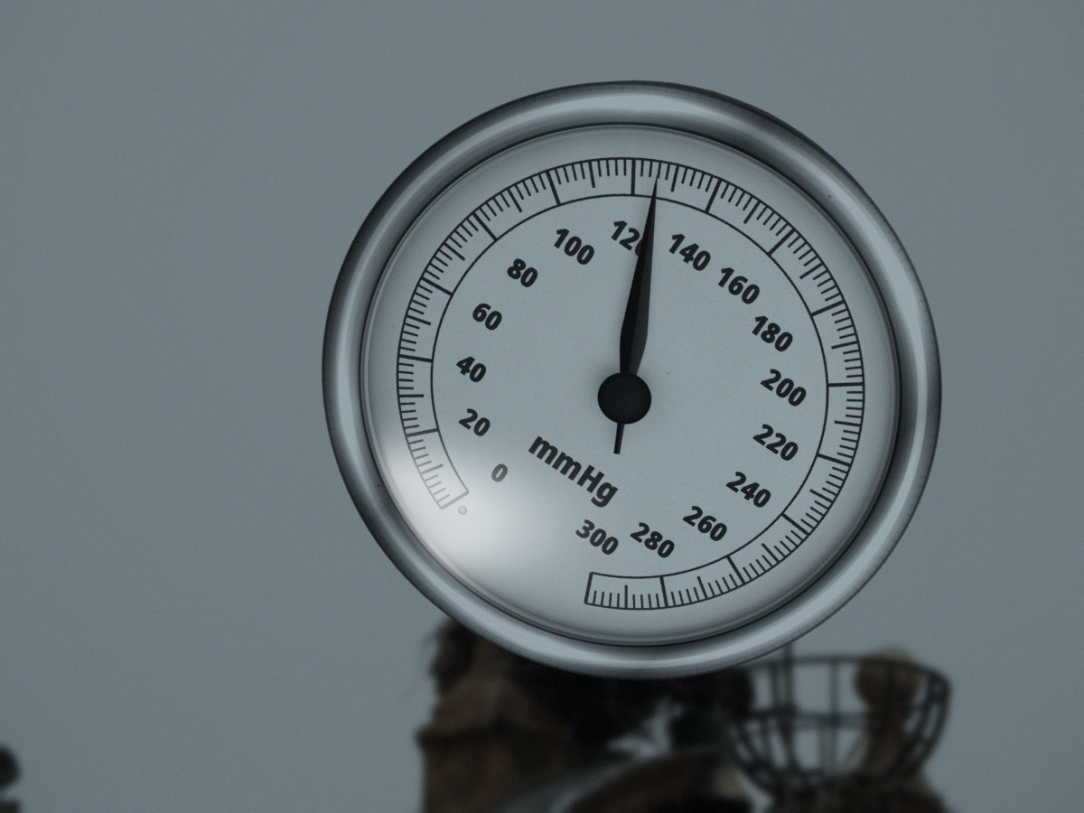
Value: **126** mmHg
